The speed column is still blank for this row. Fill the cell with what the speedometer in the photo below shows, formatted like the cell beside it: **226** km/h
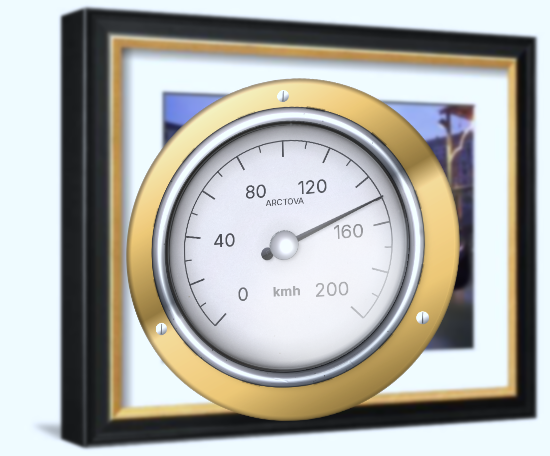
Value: **150** km/h
